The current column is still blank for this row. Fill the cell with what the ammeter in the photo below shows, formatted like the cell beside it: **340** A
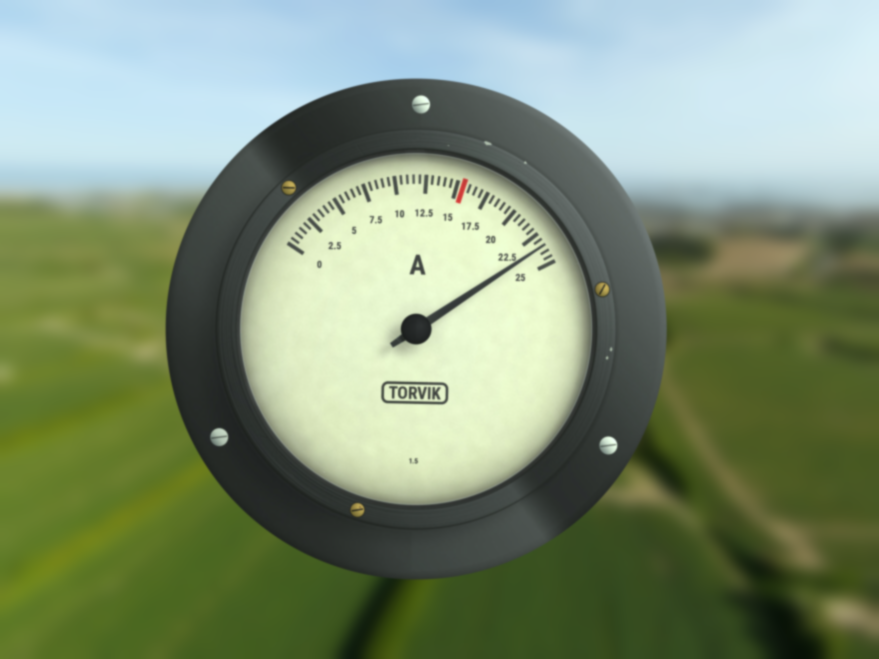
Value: **23.5** A
